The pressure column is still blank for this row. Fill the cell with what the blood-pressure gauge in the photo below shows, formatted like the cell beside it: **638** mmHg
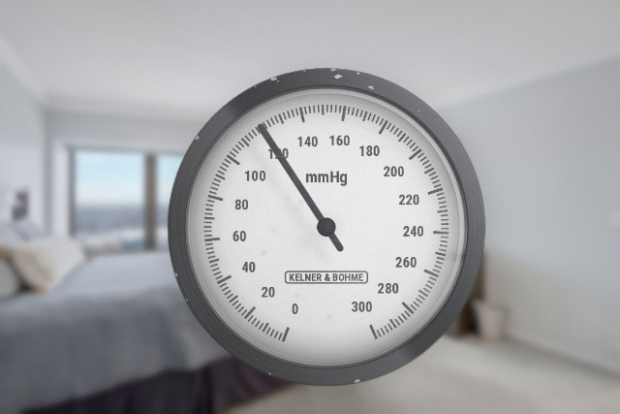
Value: **120** mmHg
